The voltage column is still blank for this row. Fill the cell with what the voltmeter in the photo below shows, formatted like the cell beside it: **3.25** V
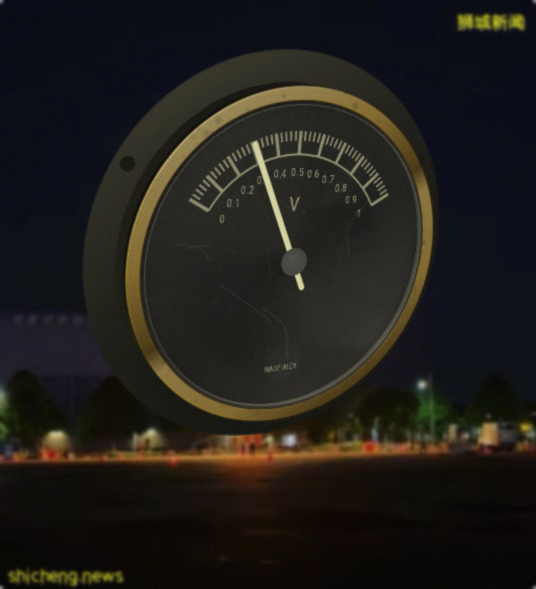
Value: **0.3** V
